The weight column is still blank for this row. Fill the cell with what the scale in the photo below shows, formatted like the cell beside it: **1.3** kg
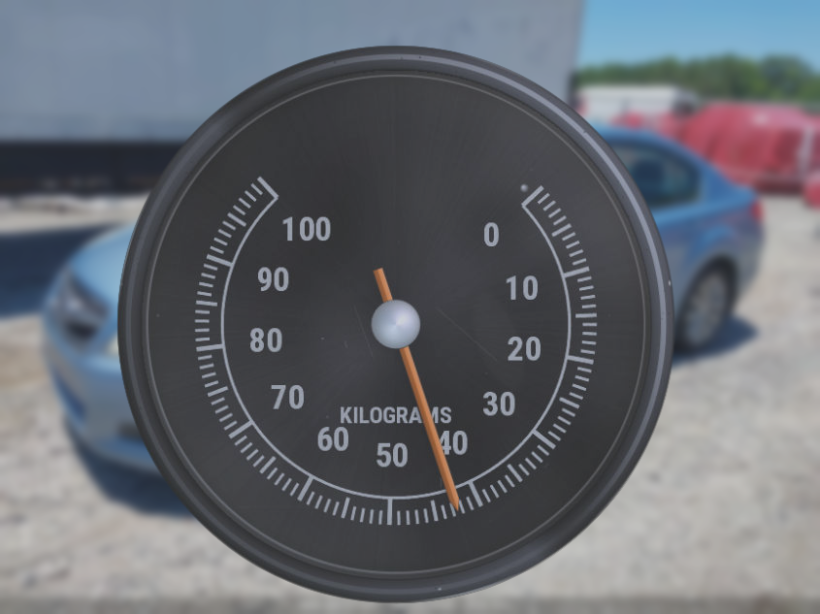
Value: **42.5** kg
